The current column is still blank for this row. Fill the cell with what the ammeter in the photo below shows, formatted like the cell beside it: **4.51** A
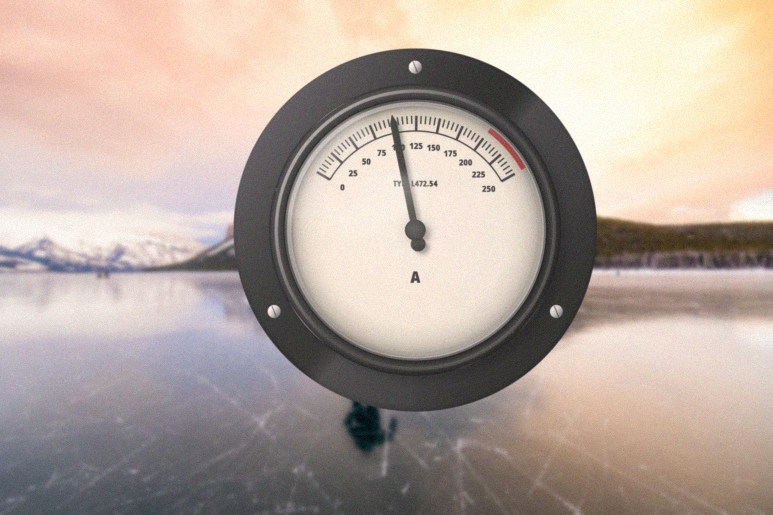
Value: **100** A
